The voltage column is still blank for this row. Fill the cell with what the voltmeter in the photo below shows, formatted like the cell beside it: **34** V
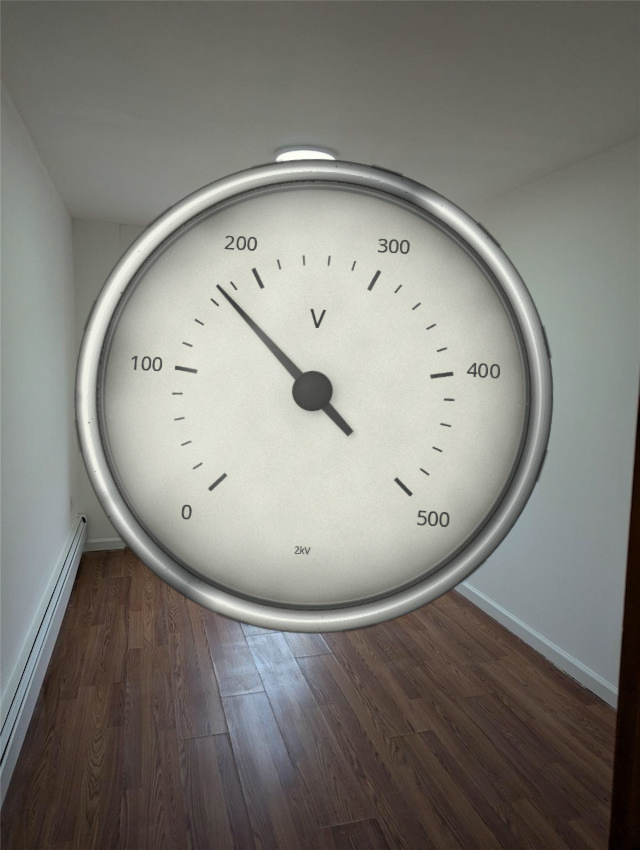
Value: **170** V
